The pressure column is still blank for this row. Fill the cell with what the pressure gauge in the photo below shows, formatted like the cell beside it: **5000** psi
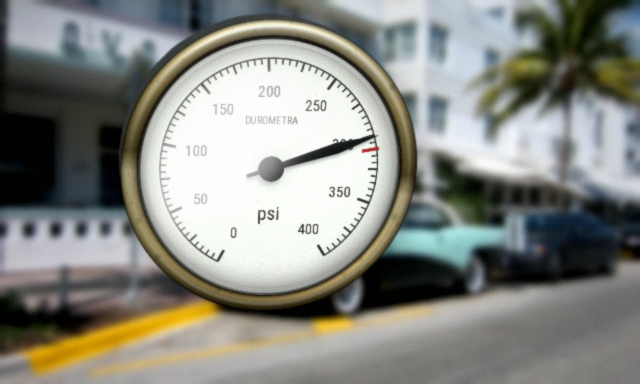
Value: **300** psi
